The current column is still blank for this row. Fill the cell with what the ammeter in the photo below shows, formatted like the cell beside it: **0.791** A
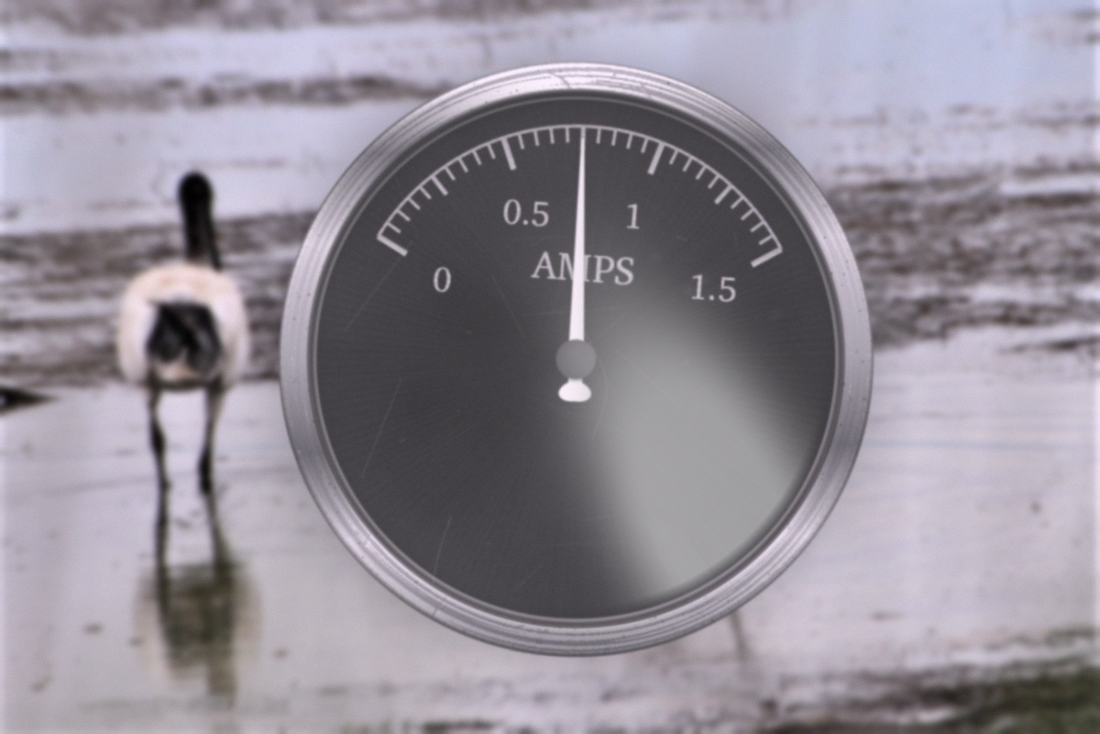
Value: **0.75** A
